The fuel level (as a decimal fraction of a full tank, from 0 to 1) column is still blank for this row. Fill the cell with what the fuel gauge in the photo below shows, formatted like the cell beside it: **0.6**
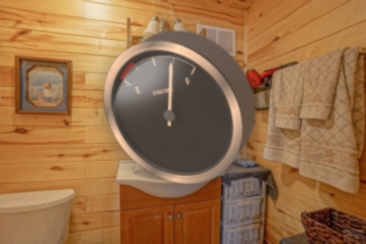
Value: **0.75**
